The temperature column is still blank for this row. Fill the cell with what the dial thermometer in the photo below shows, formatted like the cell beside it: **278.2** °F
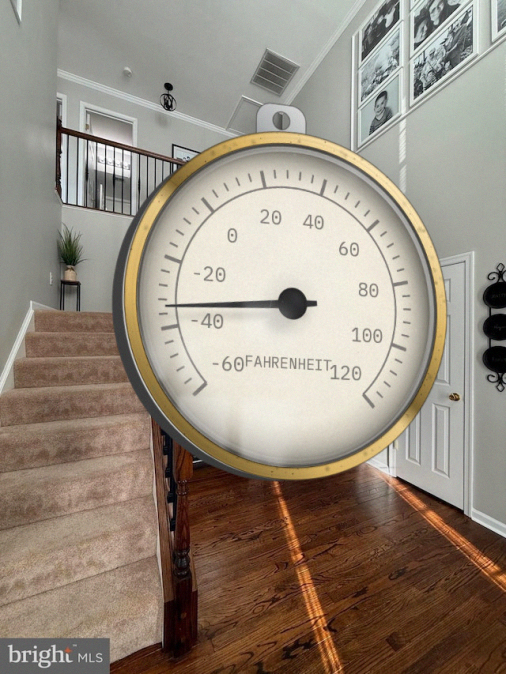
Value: **-34** °F
